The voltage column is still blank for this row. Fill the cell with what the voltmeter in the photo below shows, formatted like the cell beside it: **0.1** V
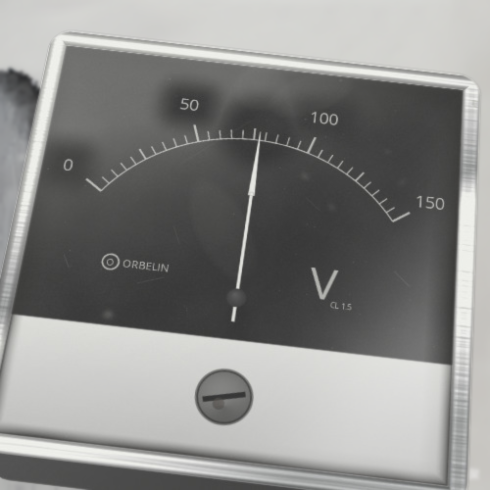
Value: **77.5** V
